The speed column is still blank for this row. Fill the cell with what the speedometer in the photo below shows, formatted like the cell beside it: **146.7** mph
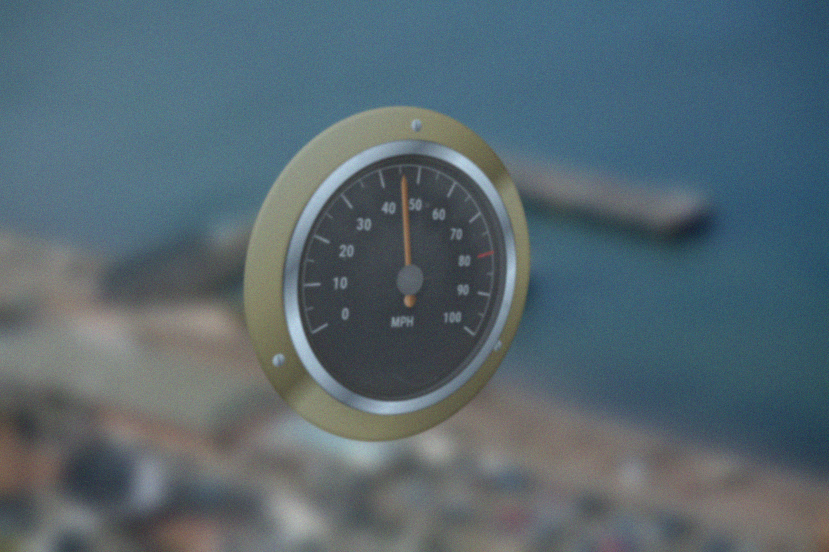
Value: **45** mph
